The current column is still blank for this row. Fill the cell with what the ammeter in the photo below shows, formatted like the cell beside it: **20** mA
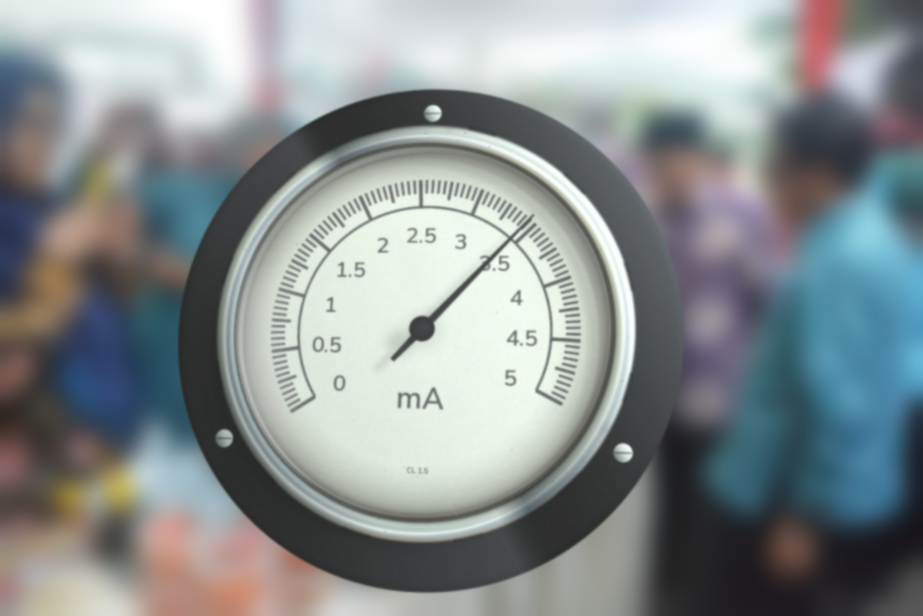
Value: **3.45** mA
